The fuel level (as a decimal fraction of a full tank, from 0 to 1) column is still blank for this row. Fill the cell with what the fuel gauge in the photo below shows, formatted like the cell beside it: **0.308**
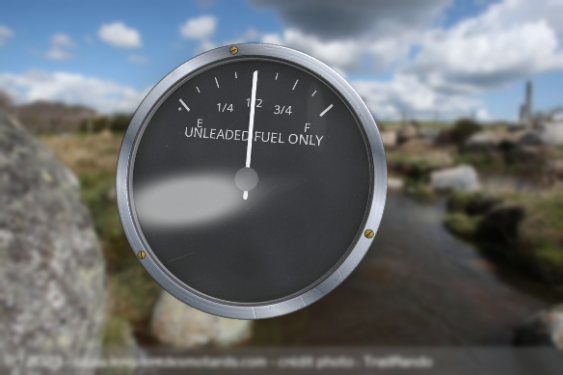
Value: **0.5**
